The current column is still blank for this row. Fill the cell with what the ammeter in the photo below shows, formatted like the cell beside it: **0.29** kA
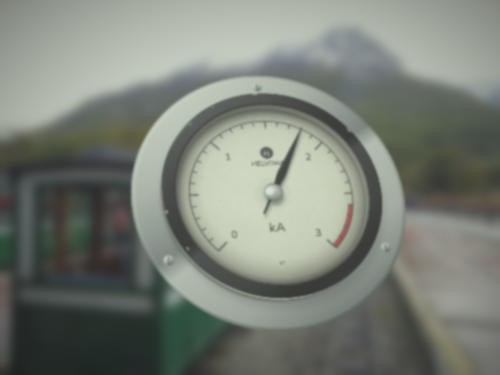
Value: **1.8** kA
